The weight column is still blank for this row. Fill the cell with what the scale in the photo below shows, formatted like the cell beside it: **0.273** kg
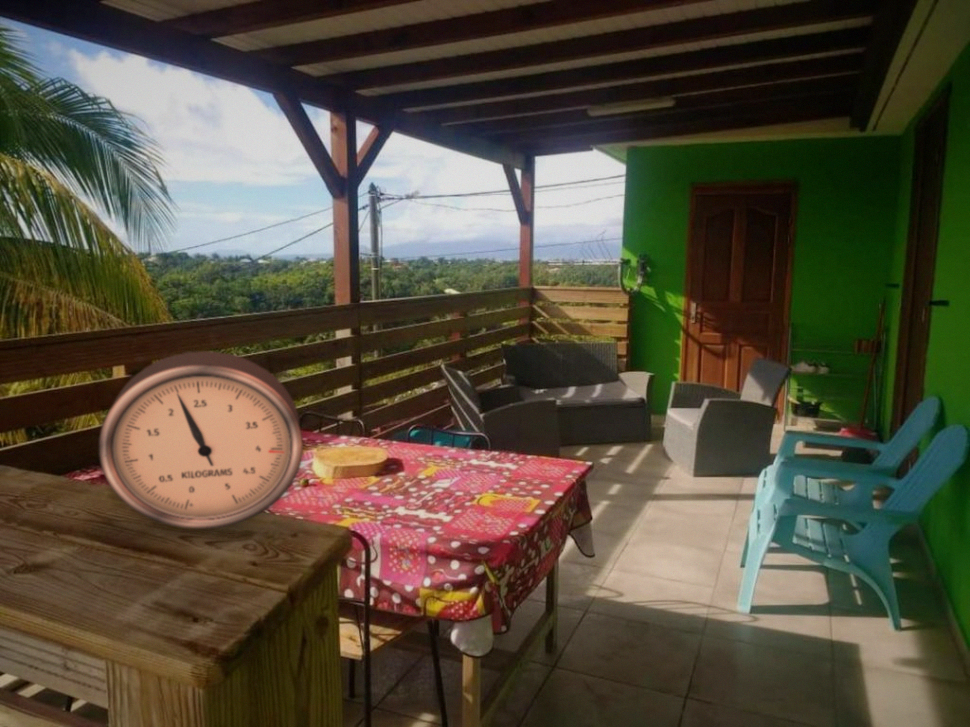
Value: **2.25** kg
